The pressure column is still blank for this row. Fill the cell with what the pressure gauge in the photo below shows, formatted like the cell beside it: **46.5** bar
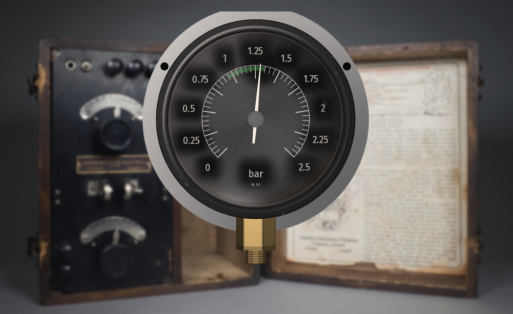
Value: **1.3** bar
